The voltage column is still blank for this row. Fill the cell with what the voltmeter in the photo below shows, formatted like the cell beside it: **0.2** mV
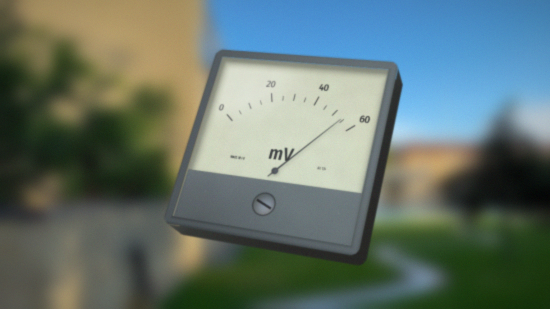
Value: **55** mV
